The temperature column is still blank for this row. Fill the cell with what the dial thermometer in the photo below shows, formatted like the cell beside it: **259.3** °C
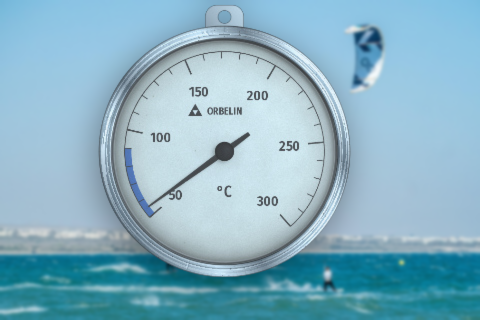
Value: **55** °C
